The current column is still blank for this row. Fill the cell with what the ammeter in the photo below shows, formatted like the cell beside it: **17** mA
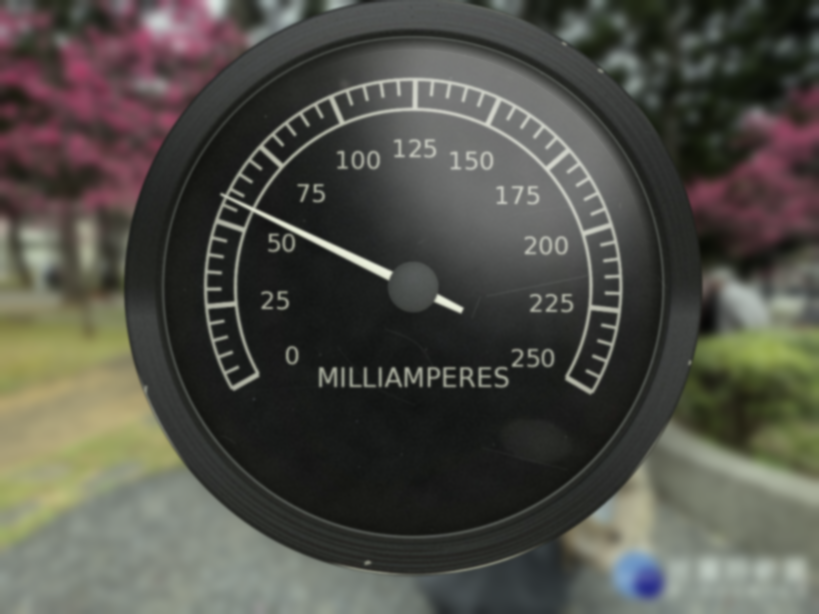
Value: **57.5** mA
